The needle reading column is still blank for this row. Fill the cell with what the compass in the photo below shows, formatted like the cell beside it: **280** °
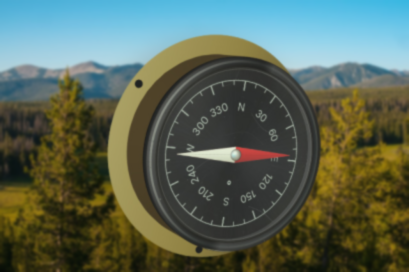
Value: **85** °
